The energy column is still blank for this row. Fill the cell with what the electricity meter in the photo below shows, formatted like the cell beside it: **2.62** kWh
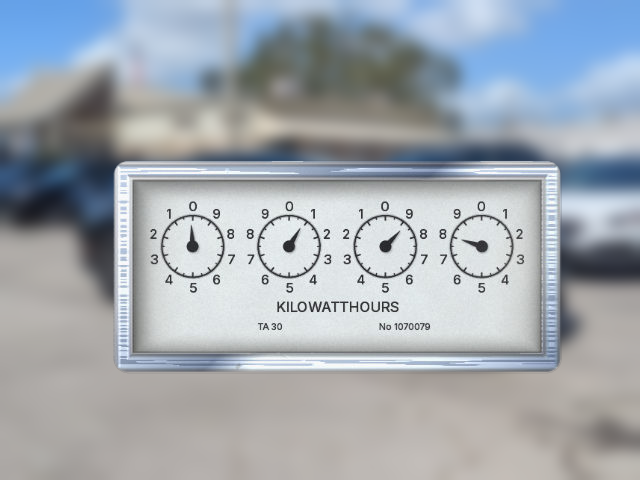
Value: **88** kWh
